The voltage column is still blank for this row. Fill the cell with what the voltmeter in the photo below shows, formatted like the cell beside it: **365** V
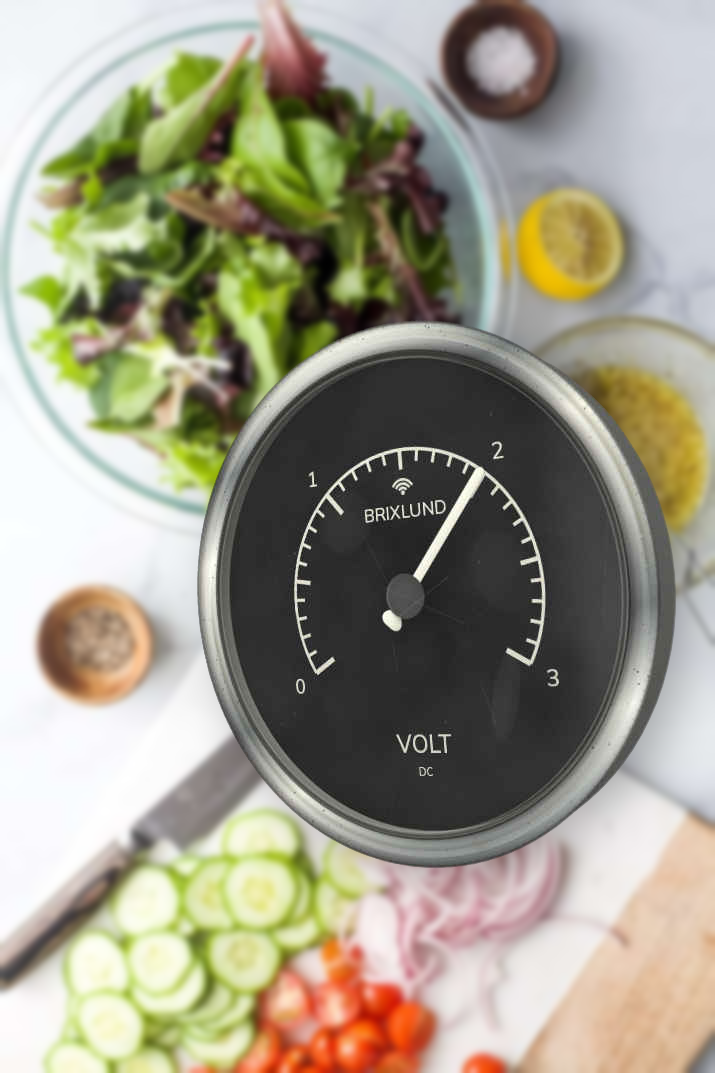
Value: **2** V
